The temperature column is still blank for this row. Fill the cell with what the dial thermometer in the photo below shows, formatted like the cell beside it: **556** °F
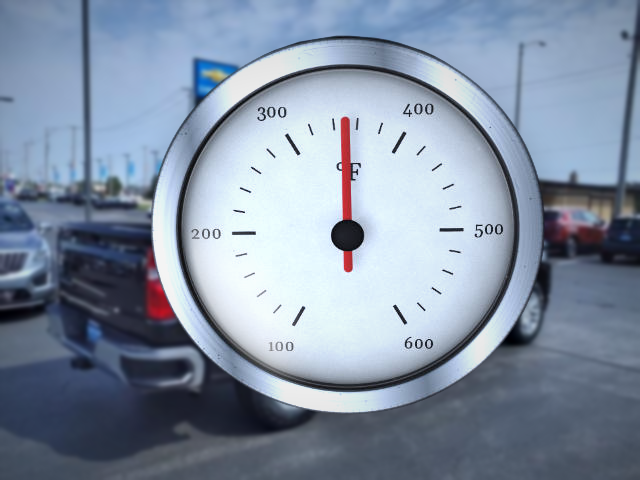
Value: **350** °F
